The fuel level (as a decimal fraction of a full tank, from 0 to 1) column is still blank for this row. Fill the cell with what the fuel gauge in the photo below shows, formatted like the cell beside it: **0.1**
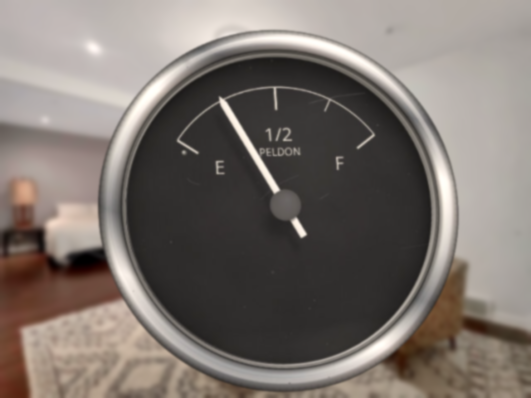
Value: **0.25**
